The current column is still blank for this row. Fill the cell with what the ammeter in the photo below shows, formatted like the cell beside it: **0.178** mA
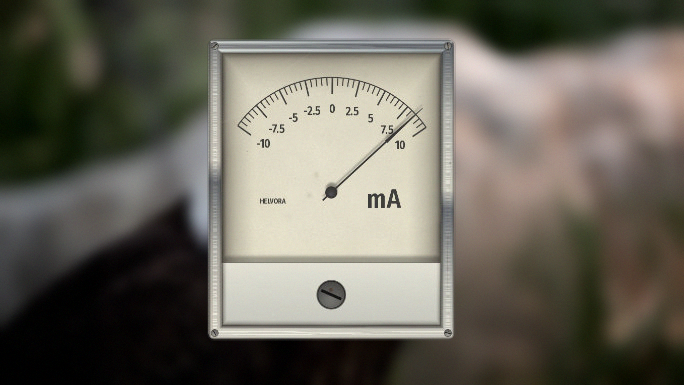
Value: **8.5** mA
